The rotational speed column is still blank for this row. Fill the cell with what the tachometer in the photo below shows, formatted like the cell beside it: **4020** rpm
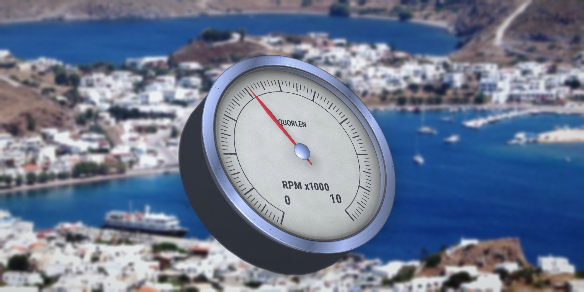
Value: **4000** rpm
